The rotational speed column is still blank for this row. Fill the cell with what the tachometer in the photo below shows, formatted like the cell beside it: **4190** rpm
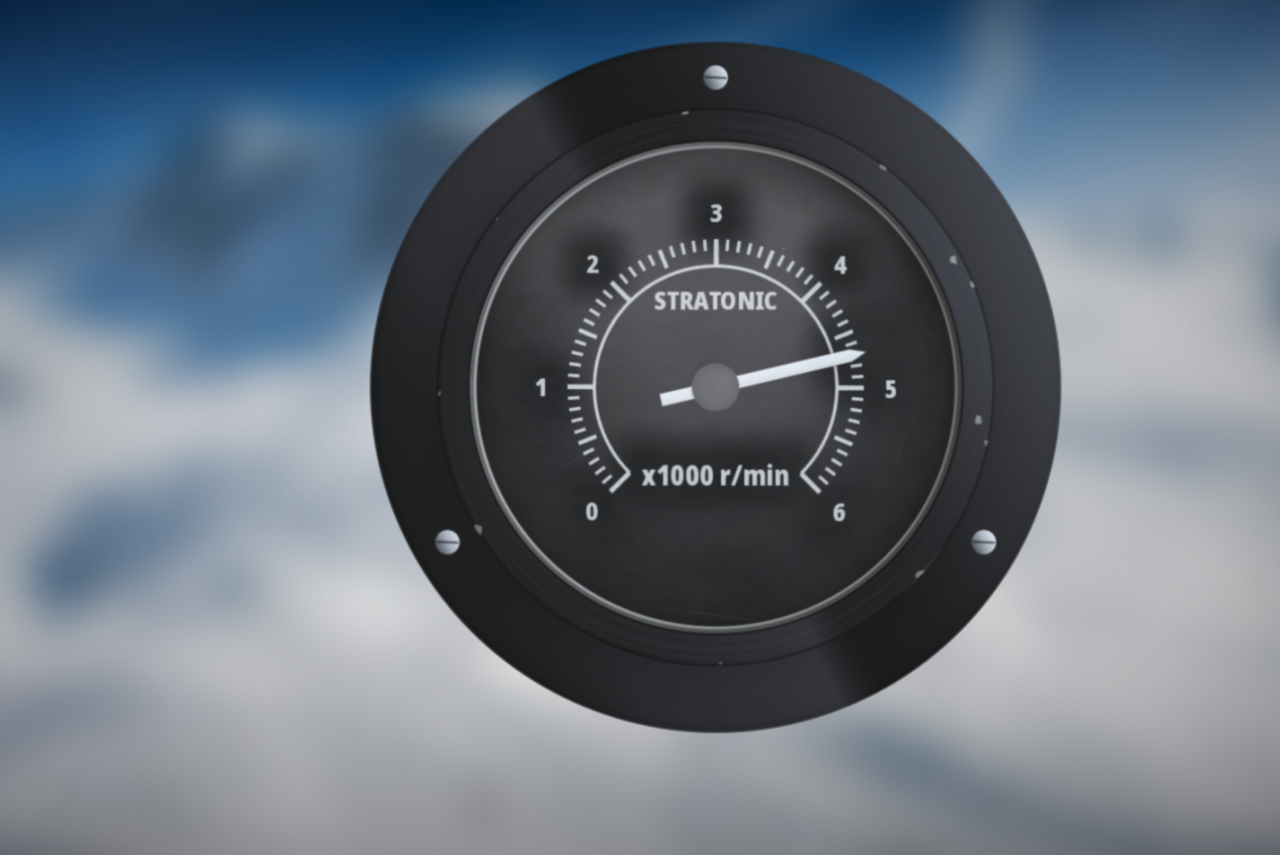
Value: **4700** rpm
